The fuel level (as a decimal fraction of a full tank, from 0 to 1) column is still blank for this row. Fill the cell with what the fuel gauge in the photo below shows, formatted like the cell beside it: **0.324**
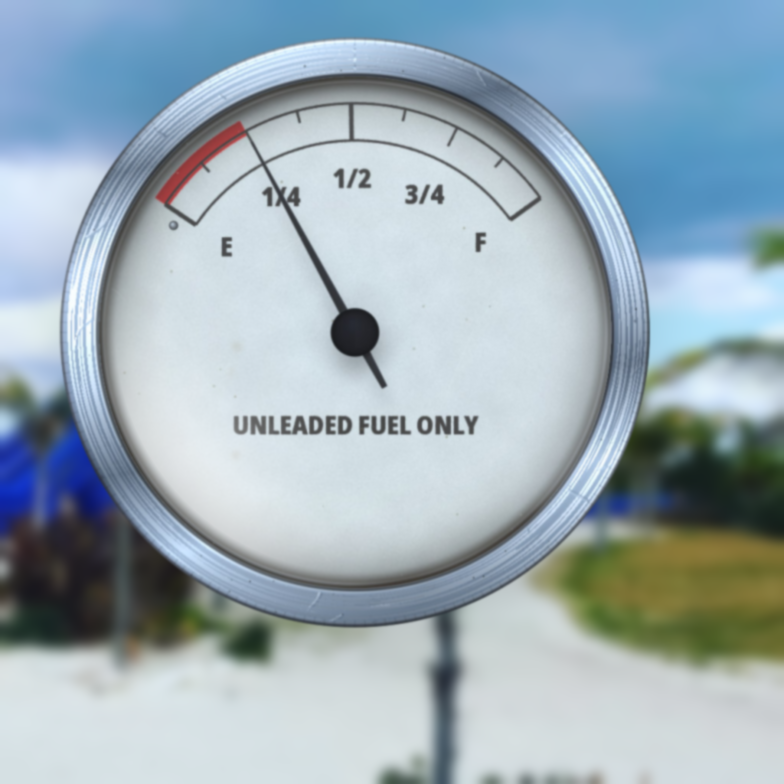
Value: **0.25**
